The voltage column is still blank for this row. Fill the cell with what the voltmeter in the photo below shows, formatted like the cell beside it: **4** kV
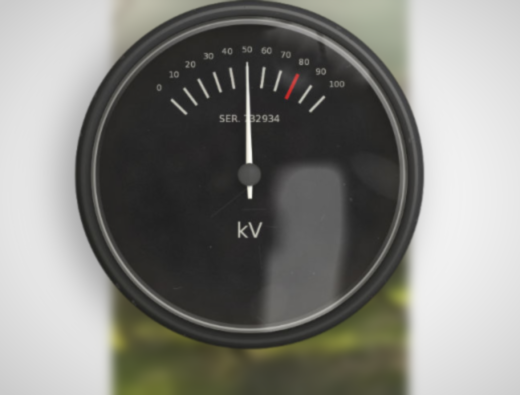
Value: **50** kV
